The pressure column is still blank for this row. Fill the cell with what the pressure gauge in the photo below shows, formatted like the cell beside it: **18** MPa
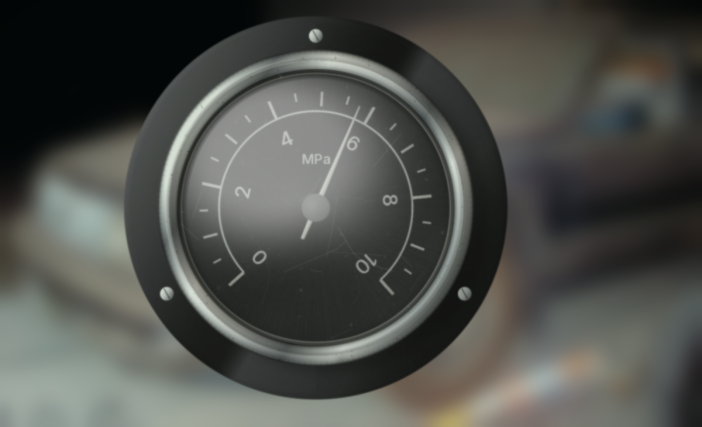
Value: **5.75** MPa
